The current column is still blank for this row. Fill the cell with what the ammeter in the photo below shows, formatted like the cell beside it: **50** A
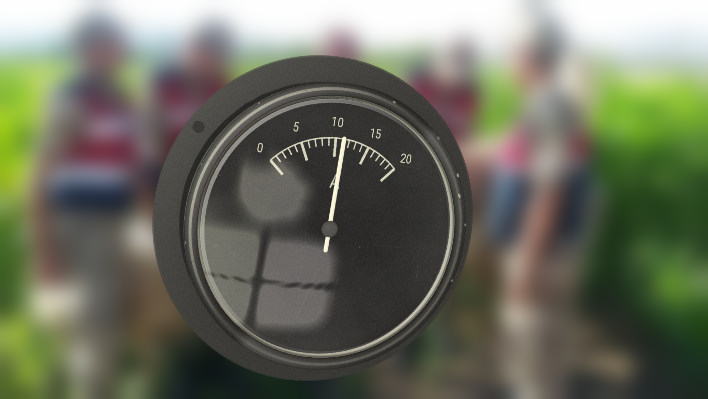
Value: **11** A
